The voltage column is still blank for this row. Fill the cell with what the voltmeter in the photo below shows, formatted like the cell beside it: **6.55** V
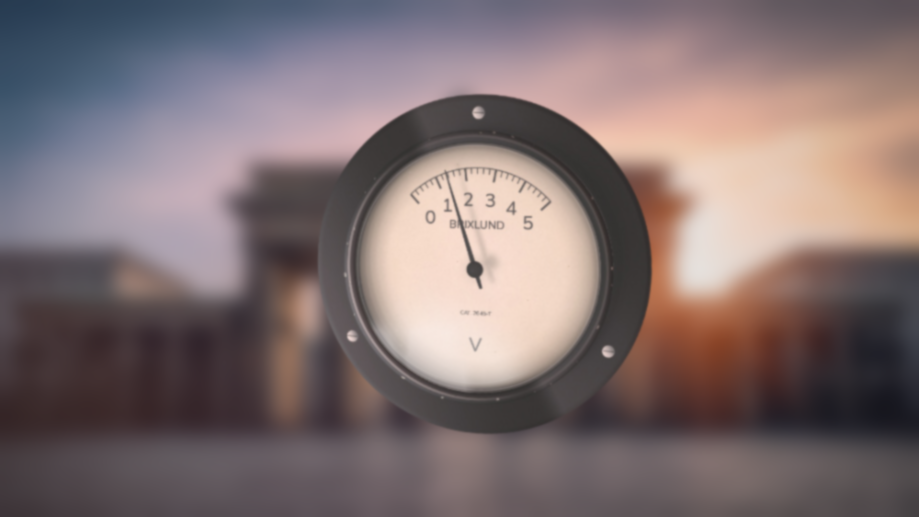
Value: **1.4** V
